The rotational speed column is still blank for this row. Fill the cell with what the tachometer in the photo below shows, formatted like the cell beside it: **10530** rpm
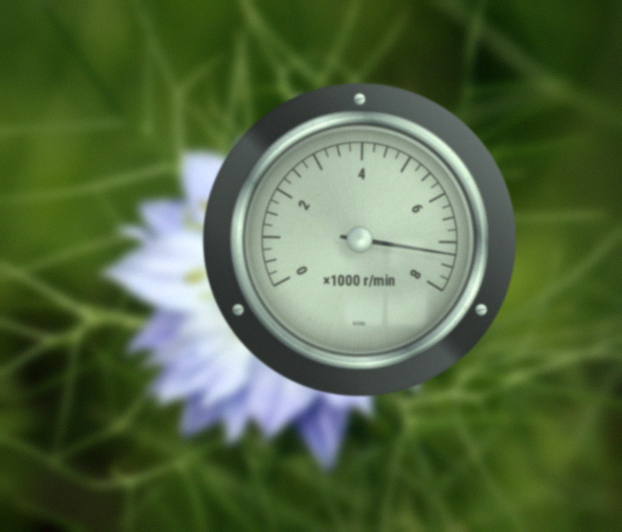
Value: **7250** rpm
